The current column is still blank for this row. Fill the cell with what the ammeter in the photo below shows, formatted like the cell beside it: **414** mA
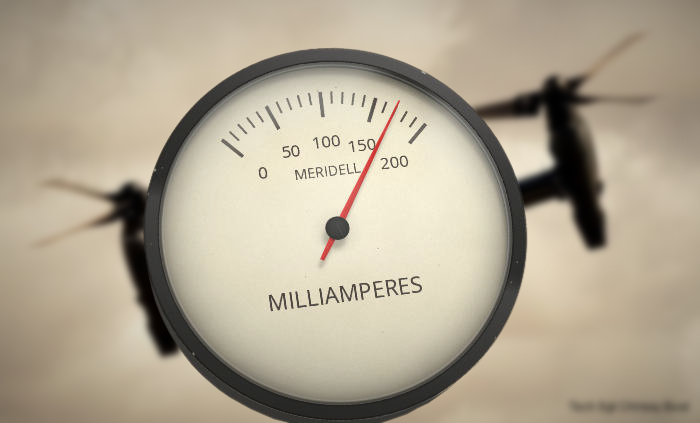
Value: **170** mA
